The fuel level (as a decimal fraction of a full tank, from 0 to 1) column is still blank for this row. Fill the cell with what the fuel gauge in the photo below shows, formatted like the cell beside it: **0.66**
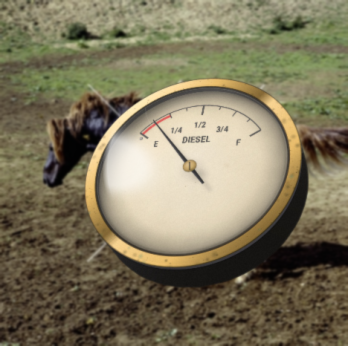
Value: **0.125**
